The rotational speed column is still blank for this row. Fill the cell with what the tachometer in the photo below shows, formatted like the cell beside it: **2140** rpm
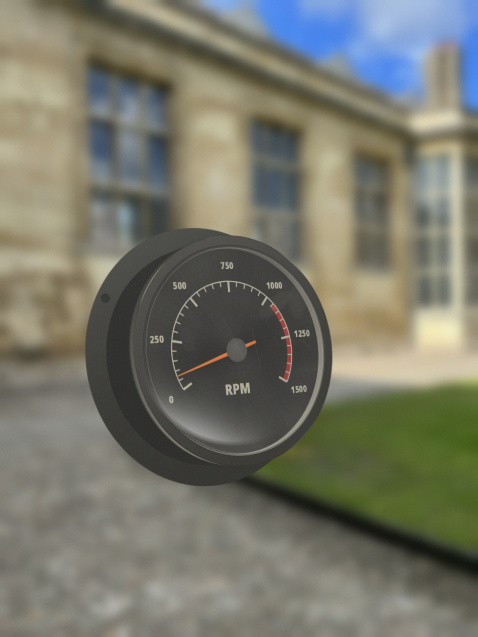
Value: **75** rpm
